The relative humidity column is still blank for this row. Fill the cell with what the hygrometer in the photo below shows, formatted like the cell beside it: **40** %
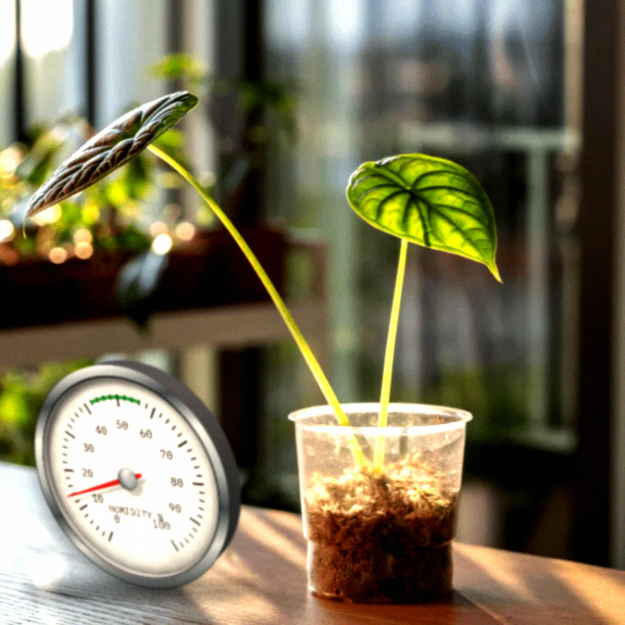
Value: **14** %
